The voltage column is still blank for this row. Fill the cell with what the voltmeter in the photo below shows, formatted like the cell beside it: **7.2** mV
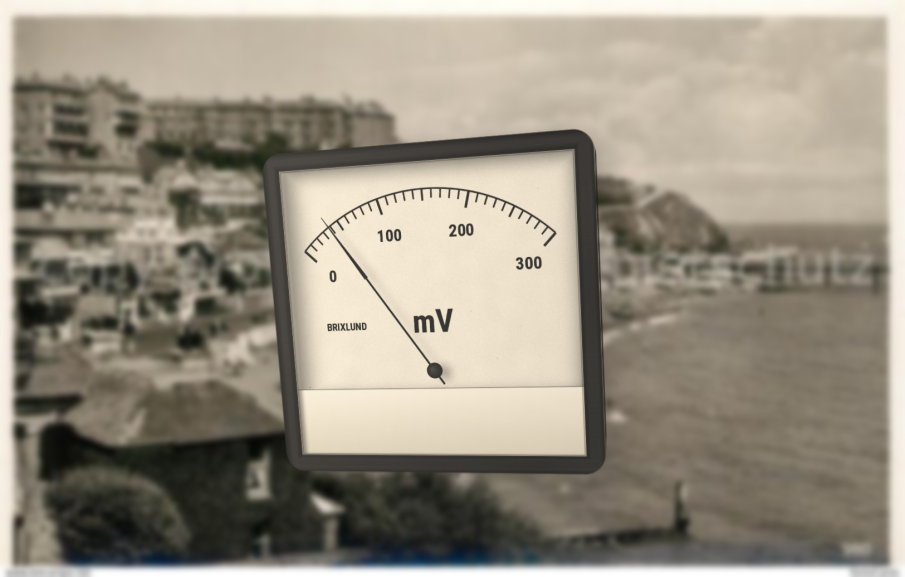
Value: **40** mV
